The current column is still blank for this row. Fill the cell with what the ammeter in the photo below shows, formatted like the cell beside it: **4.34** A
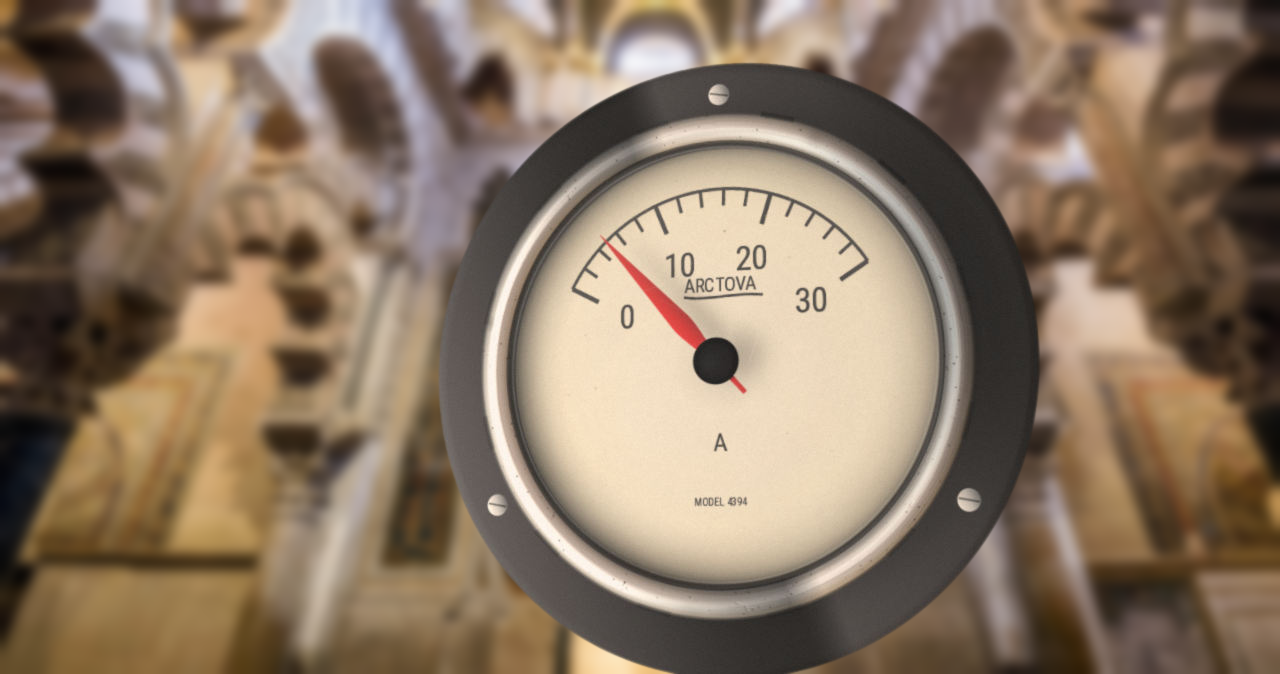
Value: **5** A
